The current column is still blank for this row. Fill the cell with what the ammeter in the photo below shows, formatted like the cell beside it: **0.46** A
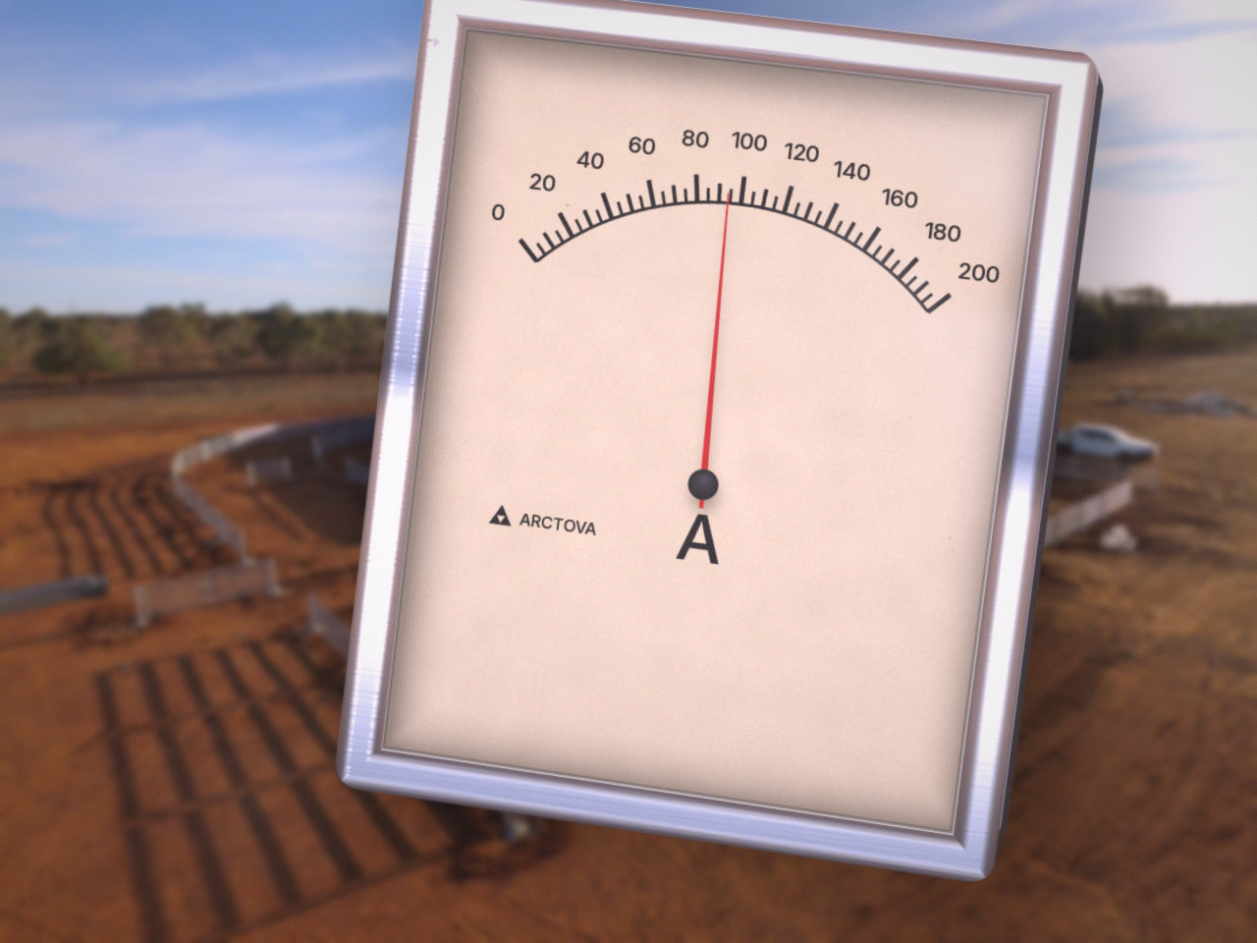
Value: **95** A
